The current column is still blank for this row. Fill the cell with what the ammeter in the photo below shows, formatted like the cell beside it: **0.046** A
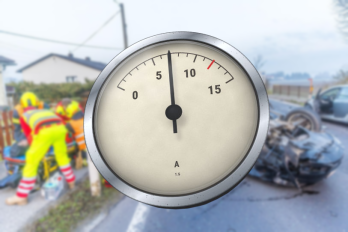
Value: **7** A
